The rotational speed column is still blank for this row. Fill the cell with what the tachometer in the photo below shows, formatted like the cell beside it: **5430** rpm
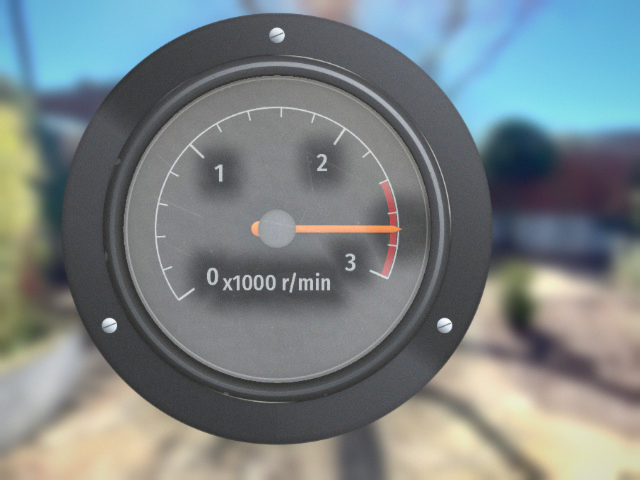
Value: **2700** rpm
